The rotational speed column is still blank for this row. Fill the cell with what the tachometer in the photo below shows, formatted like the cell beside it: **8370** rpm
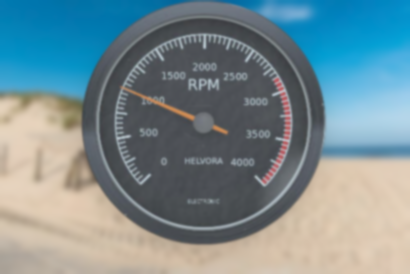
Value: **1000** rpm
